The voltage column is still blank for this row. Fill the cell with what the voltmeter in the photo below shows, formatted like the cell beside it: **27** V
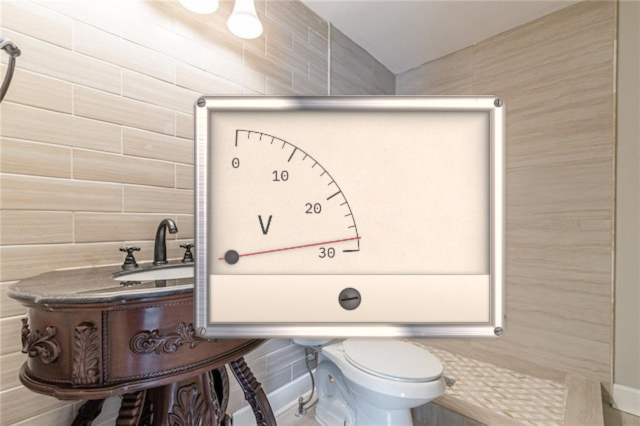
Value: **28** V
